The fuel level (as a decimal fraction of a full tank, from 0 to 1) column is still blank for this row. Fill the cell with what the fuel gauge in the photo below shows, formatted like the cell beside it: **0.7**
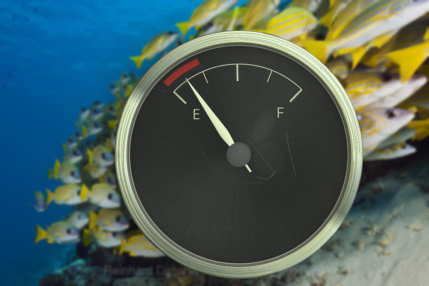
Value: **0.125**
